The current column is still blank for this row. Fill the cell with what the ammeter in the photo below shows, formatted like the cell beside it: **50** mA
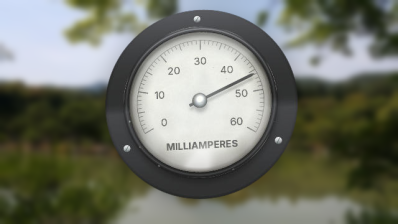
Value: **46** mA
